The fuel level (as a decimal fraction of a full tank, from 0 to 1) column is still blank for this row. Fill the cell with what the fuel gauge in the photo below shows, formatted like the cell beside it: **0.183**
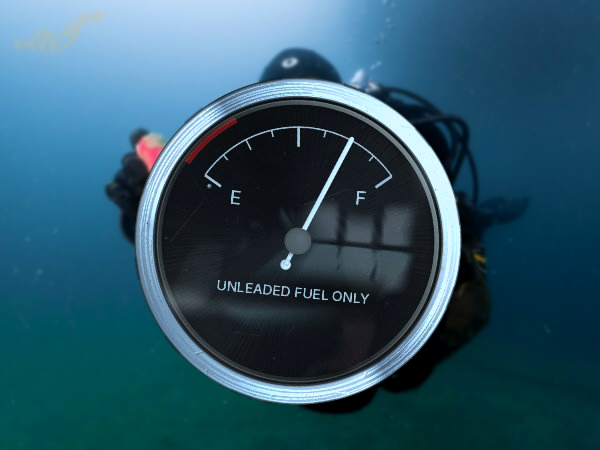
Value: **0.75**
